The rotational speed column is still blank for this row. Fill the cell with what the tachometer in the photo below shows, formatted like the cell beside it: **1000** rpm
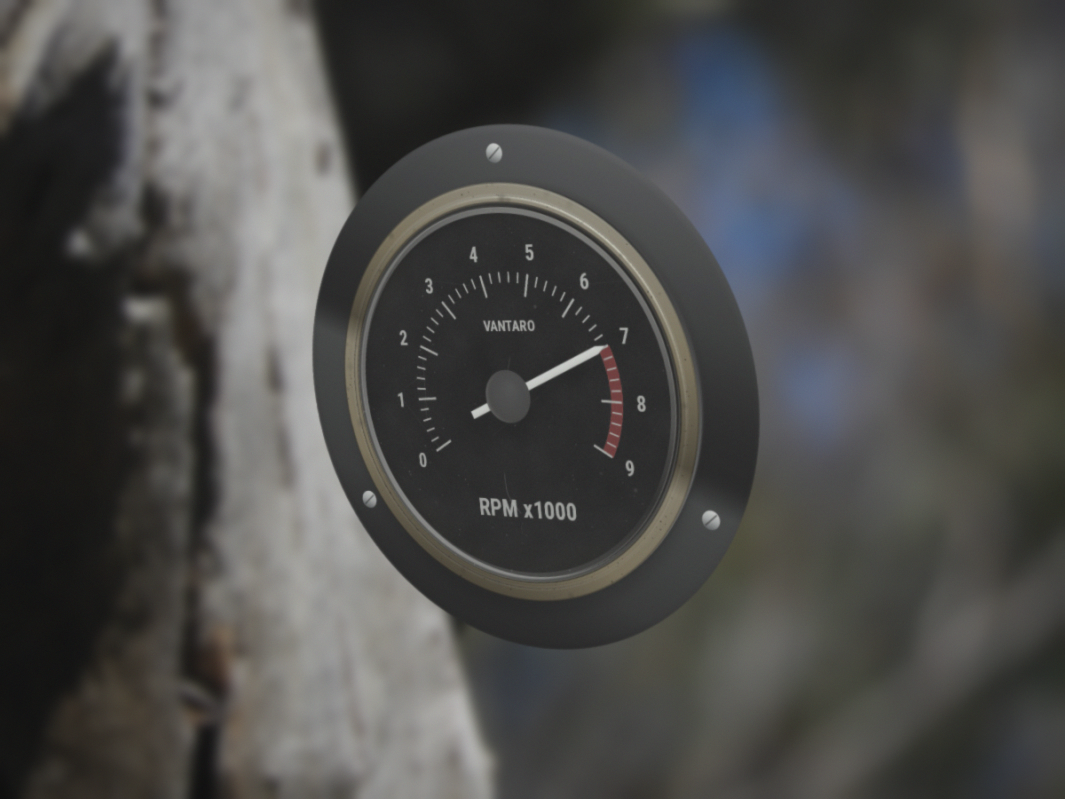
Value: **7000** rpm
